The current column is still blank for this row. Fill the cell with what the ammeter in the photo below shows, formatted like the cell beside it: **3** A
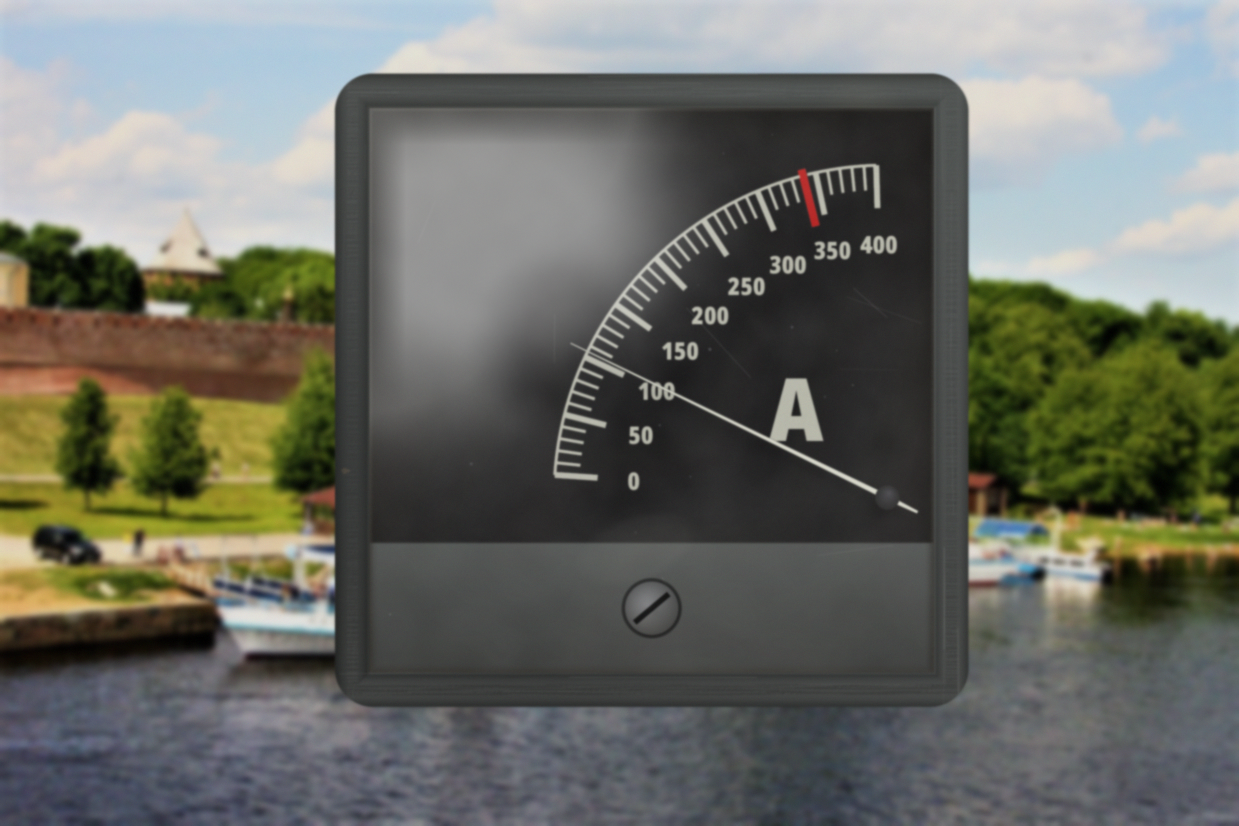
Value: **105** A
